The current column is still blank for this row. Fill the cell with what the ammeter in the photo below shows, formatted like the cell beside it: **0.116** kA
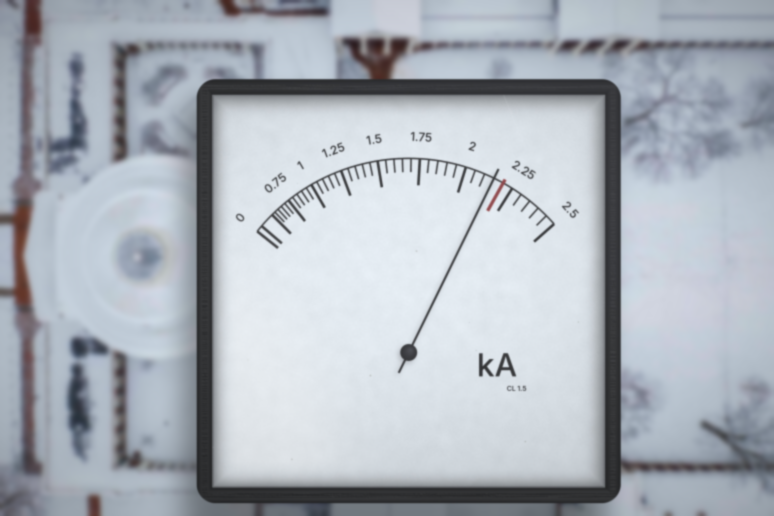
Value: **2.15** kA
